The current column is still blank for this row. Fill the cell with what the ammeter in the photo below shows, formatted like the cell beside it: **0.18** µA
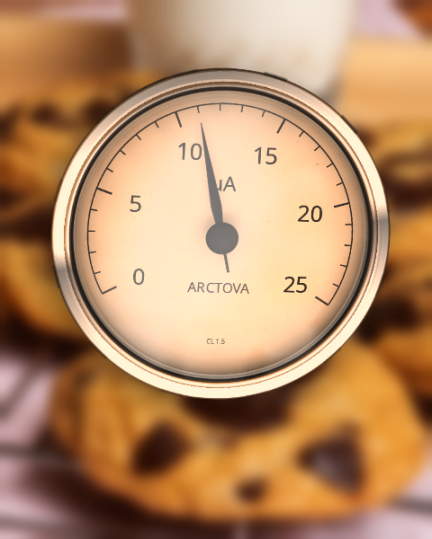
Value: **11** µA
